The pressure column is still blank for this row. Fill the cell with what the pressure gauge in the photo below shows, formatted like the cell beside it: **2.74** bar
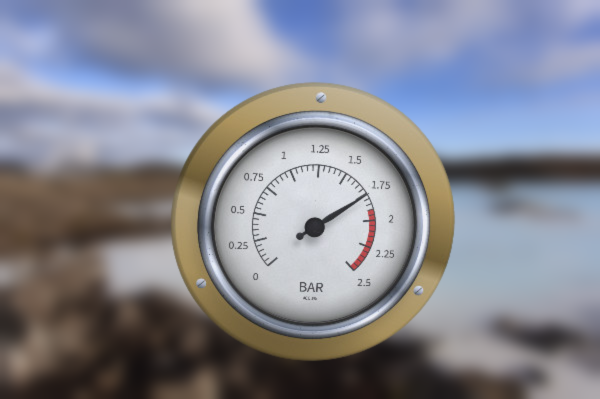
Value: **1.75** bar
